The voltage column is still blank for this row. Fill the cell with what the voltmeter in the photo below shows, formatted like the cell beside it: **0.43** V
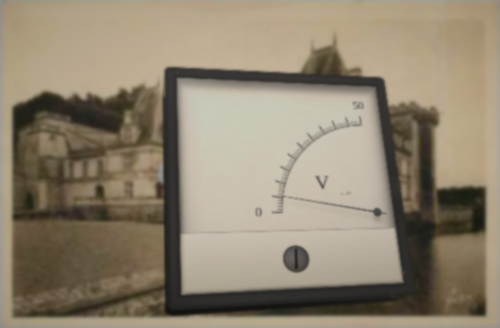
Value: **5** V
